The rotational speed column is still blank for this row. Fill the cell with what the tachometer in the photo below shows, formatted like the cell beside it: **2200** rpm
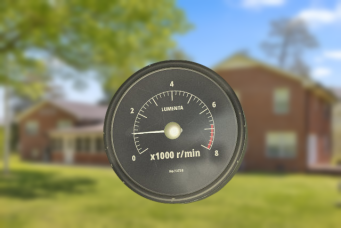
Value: **1000** rpm
